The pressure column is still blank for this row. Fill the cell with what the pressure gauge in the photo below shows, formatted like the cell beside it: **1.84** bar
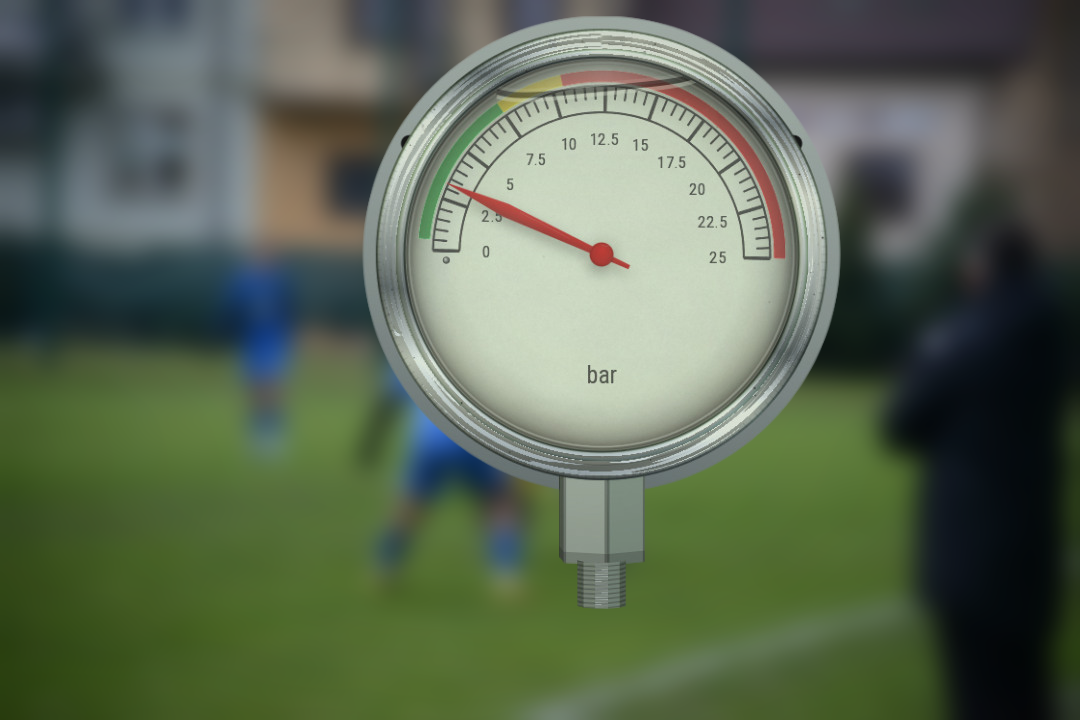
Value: **3.25** bar
